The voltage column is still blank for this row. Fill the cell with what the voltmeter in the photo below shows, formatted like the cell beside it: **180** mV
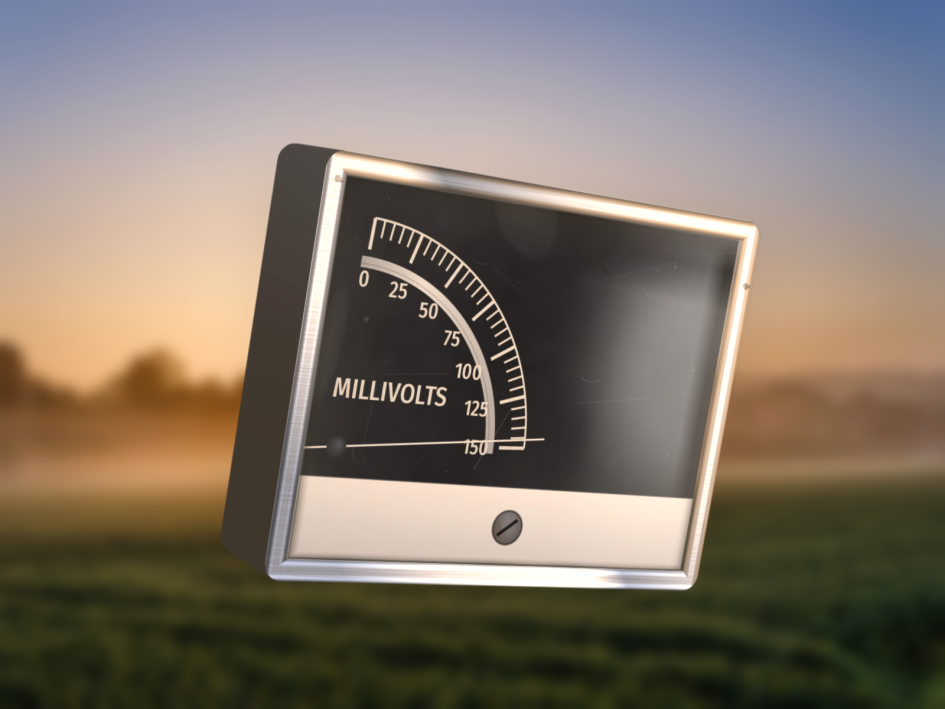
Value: **145** mV
